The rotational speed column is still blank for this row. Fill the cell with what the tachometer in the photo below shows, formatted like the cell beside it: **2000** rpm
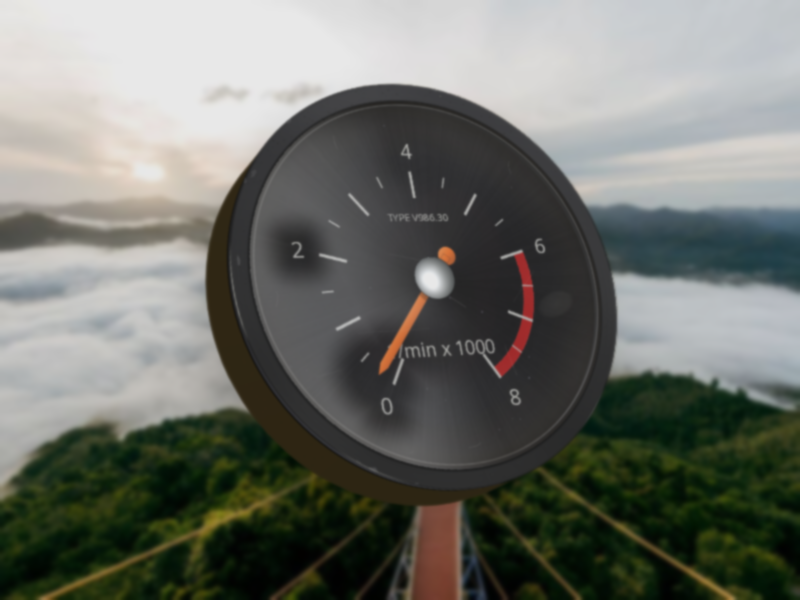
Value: **250** rpm
